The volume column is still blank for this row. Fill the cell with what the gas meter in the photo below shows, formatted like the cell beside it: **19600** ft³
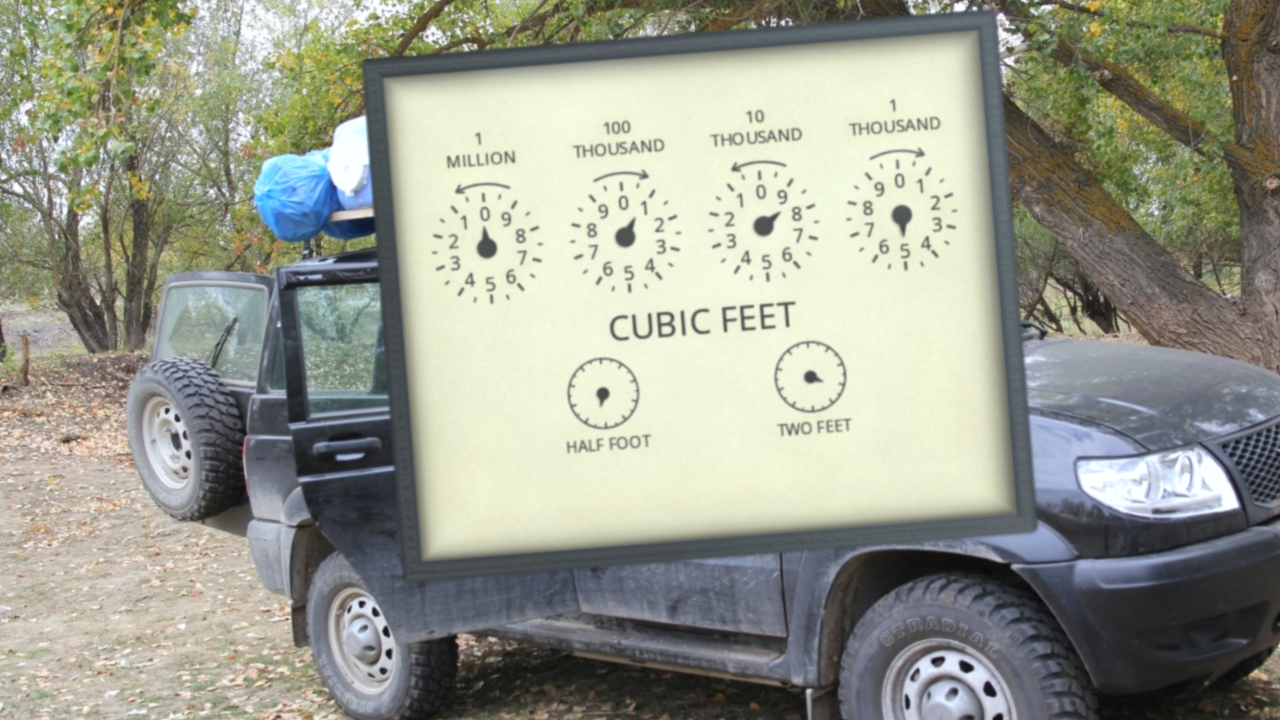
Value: **8500** ft³
